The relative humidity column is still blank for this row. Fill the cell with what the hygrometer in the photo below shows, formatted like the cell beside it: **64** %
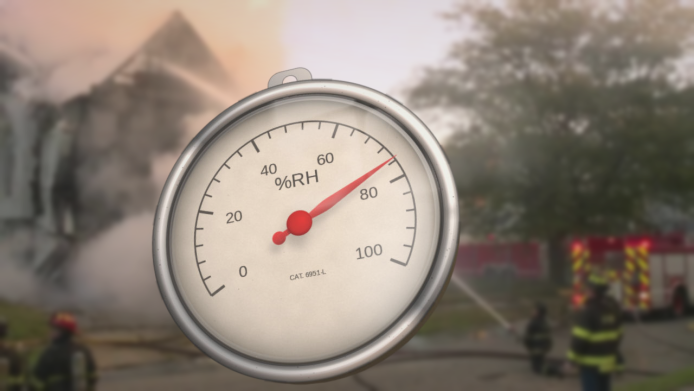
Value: **76** %
